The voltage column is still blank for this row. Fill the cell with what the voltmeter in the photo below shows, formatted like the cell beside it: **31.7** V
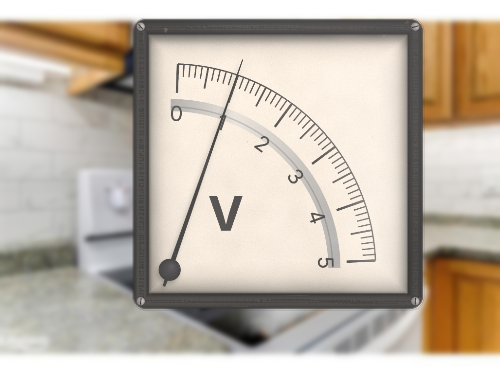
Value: **1** V
